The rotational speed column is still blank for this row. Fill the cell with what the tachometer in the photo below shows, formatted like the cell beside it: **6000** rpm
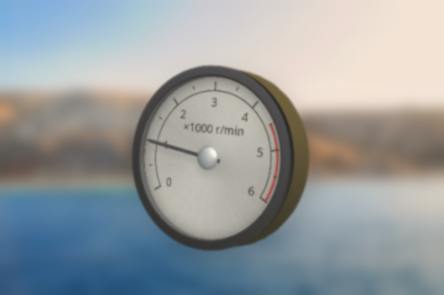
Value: **1000** rpm
